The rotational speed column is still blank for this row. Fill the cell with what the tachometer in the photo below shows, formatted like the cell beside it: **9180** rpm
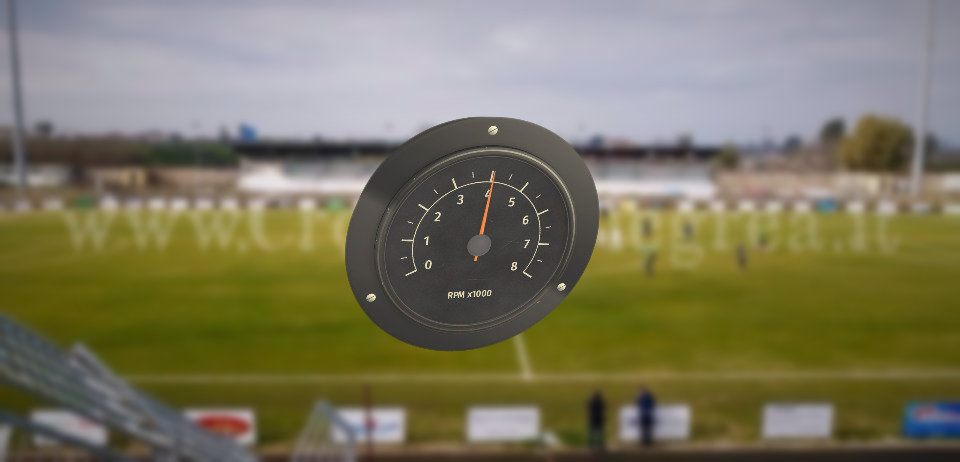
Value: **4000** rpm
